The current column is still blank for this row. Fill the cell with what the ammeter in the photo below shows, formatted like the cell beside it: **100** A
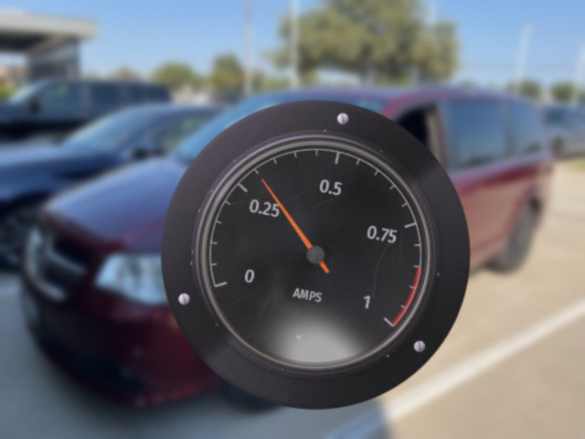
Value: **0.3** A
